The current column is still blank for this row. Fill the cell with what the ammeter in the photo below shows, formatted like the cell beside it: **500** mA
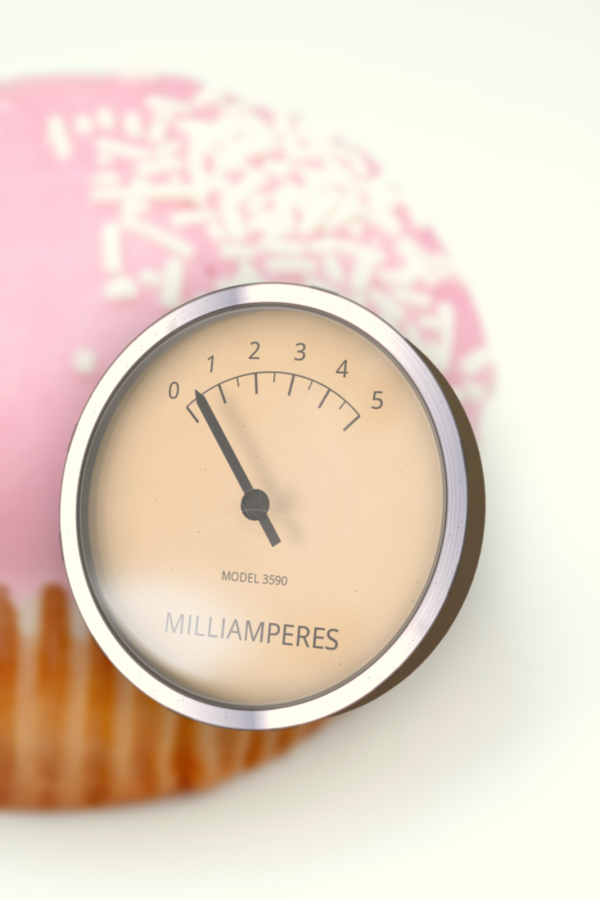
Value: **0.5** mA
